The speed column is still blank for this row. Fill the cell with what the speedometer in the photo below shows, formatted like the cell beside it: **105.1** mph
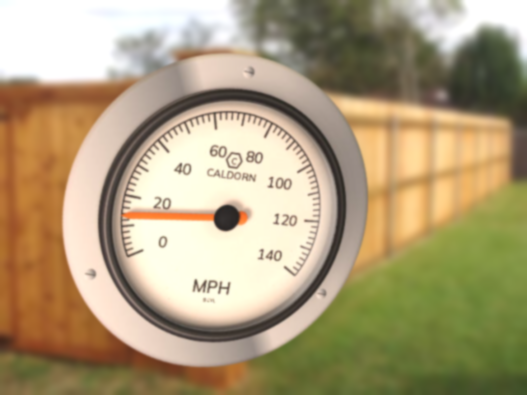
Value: **14** mph
